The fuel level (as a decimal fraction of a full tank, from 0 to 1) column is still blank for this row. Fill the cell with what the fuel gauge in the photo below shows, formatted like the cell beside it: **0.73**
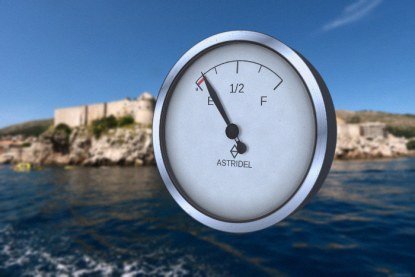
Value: **0.125**
